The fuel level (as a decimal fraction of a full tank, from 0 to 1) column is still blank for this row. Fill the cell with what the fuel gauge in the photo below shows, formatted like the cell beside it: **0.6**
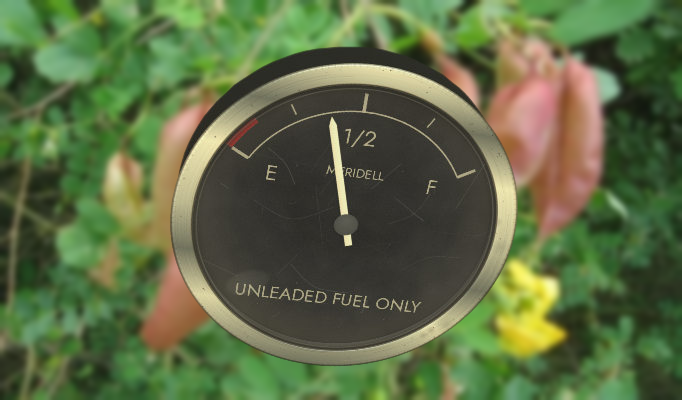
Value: **0.375**
